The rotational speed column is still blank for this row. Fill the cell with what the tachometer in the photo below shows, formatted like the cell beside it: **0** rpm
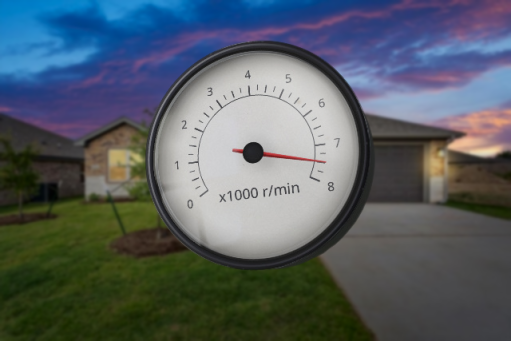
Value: **7500** rpm
